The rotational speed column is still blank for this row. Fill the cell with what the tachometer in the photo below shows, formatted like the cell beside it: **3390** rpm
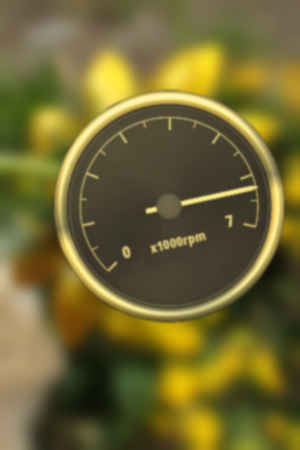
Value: **6250** rpm
